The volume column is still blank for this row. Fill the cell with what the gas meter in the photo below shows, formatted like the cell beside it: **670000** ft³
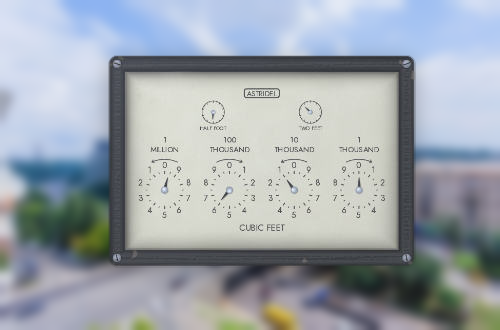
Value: **961000** ft³
